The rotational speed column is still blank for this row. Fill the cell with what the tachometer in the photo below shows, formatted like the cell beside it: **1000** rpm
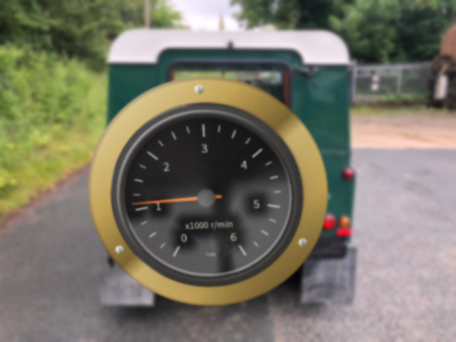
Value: **1125** rpm
